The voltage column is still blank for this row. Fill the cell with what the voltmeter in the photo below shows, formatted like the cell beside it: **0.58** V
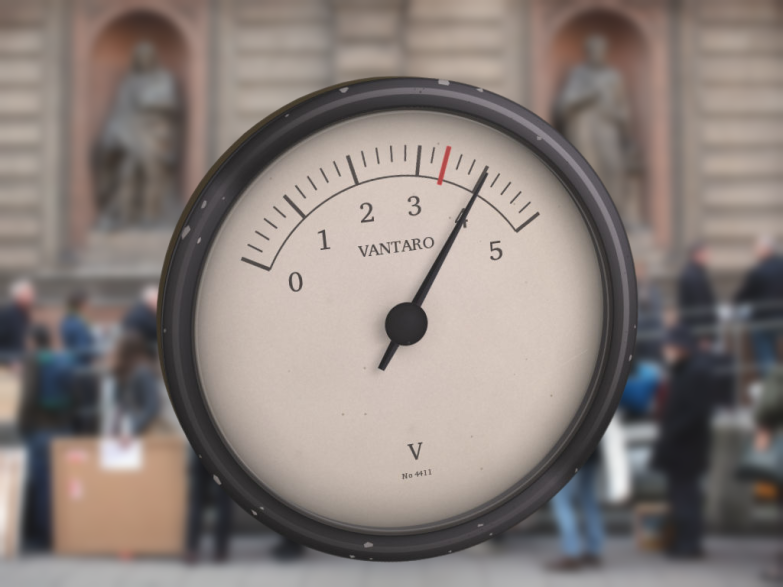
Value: **4** V
